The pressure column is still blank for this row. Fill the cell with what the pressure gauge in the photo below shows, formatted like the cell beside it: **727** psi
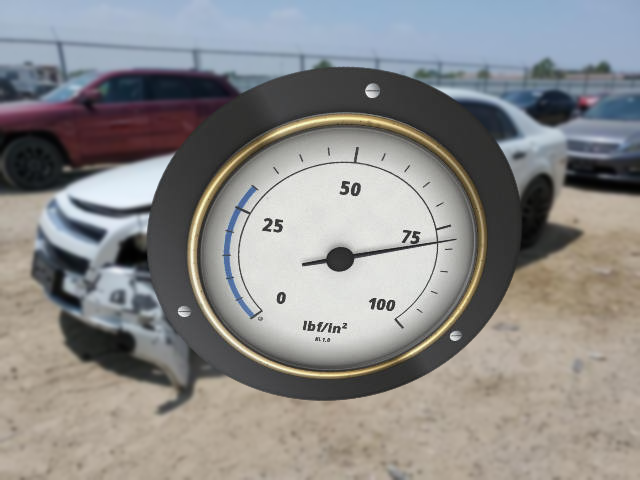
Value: **77.5** psi
